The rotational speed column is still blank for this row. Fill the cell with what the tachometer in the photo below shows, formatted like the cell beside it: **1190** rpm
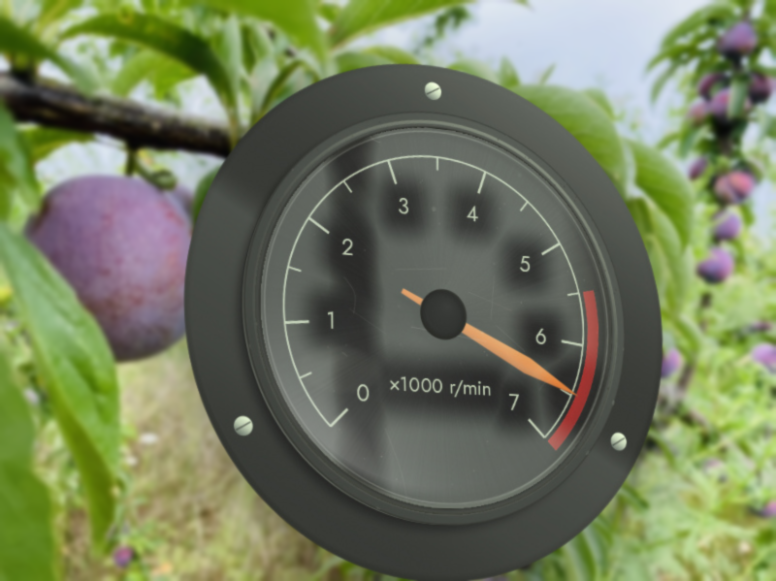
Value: **6500** rpm
